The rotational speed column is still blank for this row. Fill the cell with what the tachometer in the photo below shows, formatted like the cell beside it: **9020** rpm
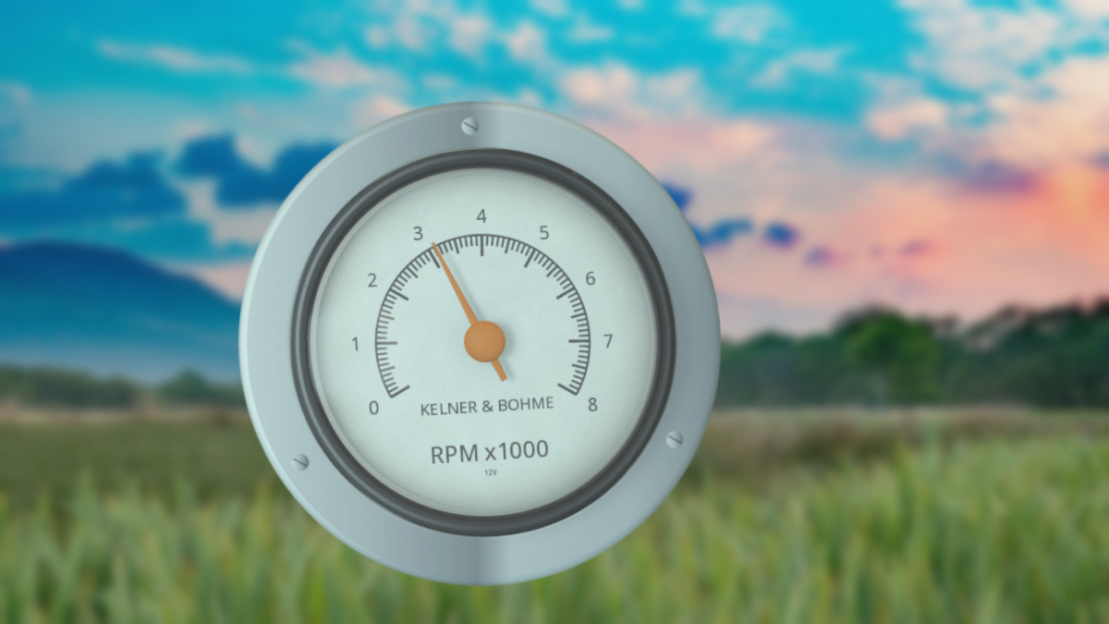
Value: **3100** rpm
